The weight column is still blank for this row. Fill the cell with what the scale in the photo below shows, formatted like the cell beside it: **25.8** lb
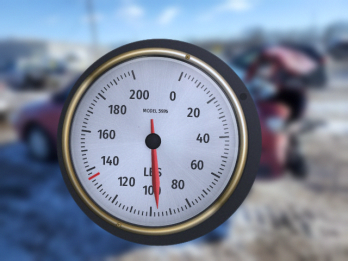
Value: **96** lb
